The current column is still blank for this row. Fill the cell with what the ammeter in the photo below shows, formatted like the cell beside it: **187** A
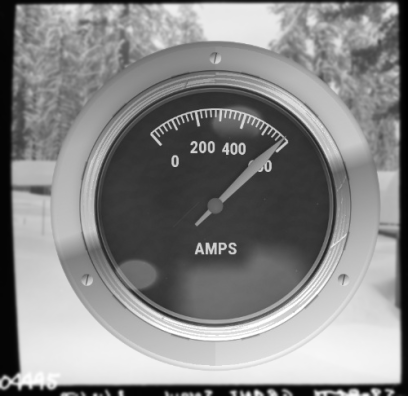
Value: **580** A
